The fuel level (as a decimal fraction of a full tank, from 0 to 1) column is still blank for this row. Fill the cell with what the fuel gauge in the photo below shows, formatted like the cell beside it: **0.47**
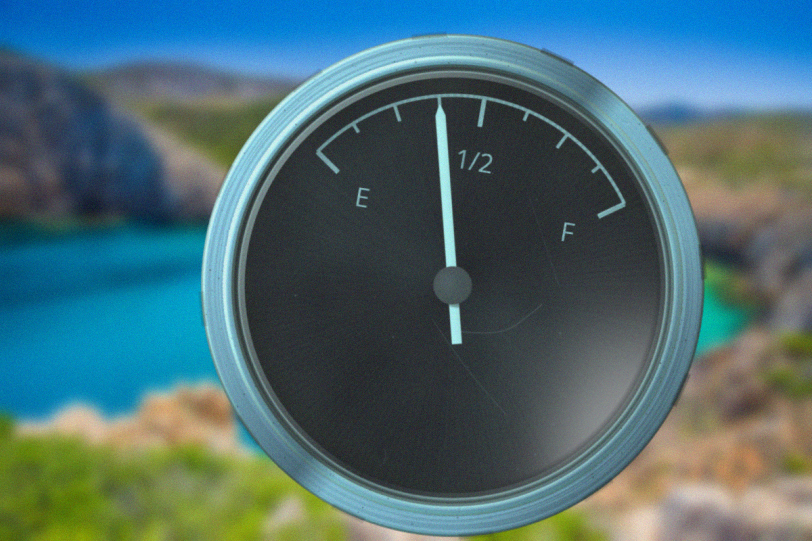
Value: **0.375**
